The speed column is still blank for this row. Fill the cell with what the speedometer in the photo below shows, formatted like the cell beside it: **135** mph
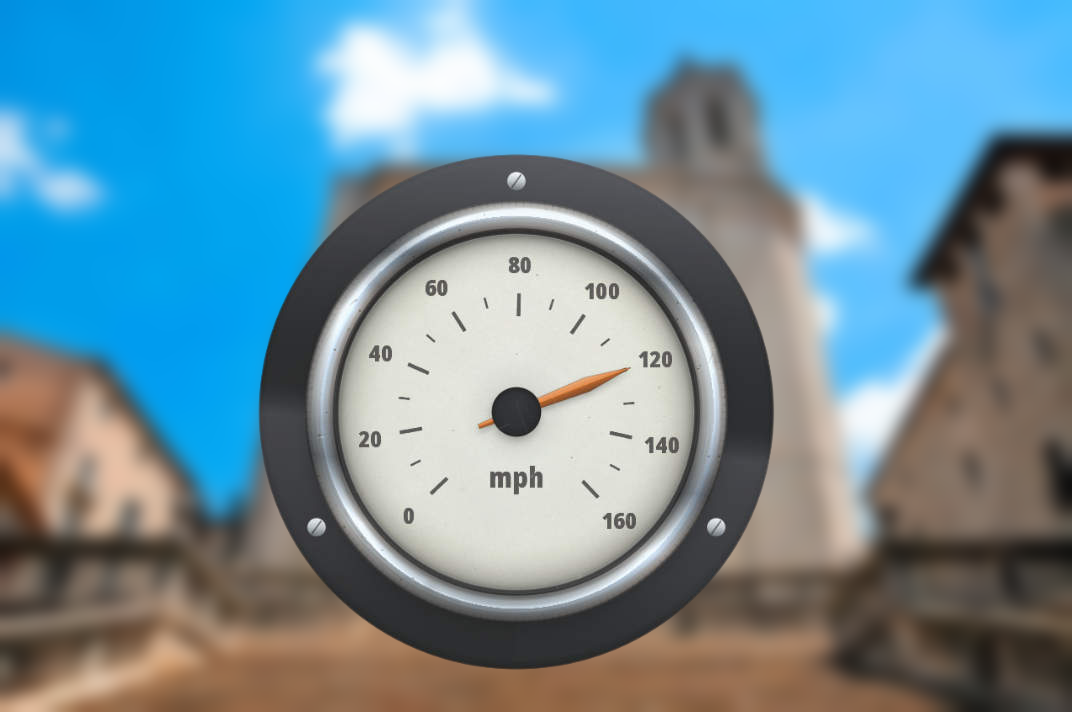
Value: **120** mph
